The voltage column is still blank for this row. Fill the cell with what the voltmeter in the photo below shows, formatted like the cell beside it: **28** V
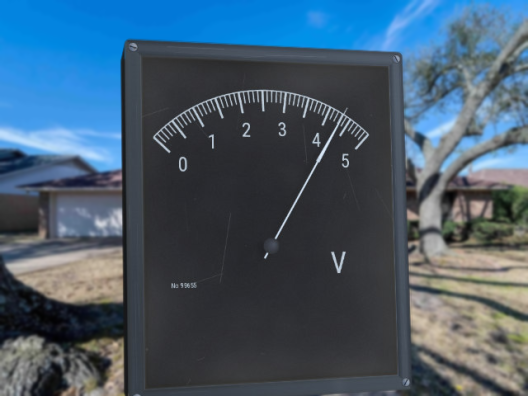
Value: **4.3** V
